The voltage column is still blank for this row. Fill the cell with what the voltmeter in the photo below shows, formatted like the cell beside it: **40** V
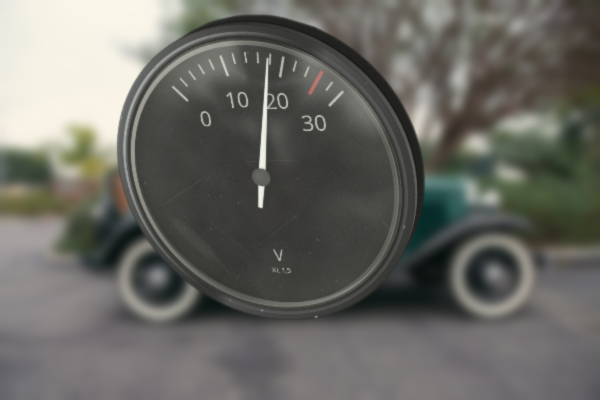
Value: **18** V
